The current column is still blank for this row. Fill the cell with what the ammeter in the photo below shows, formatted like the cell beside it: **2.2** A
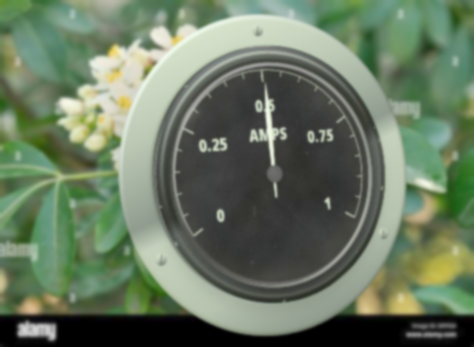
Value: **0.5** A
